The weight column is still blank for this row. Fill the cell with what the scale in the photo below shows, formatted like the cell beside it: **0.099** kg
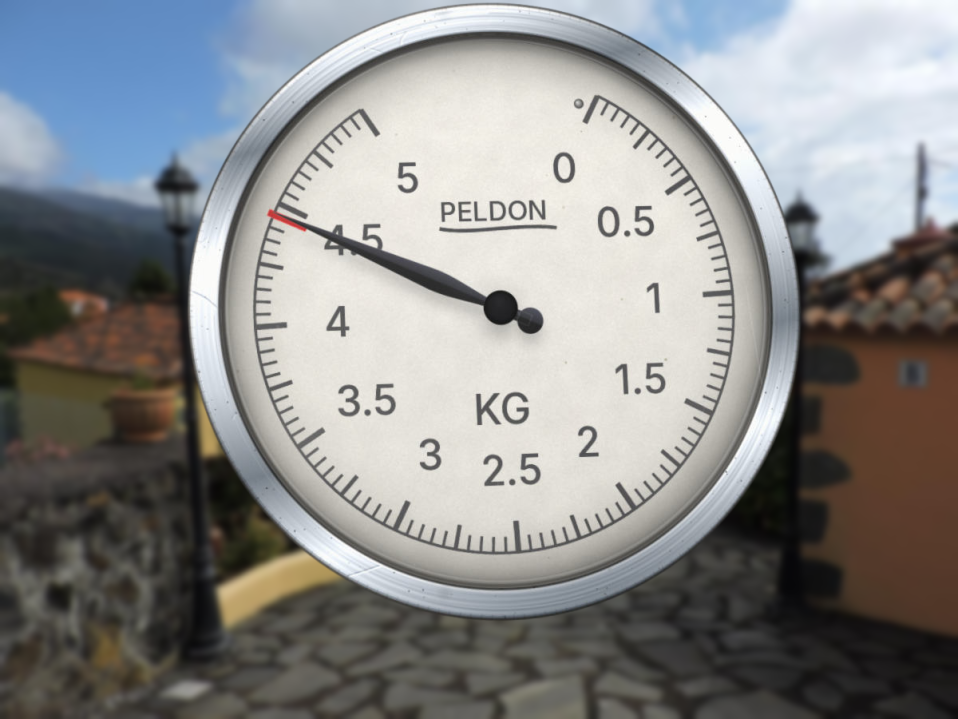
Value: **4.45** kg
